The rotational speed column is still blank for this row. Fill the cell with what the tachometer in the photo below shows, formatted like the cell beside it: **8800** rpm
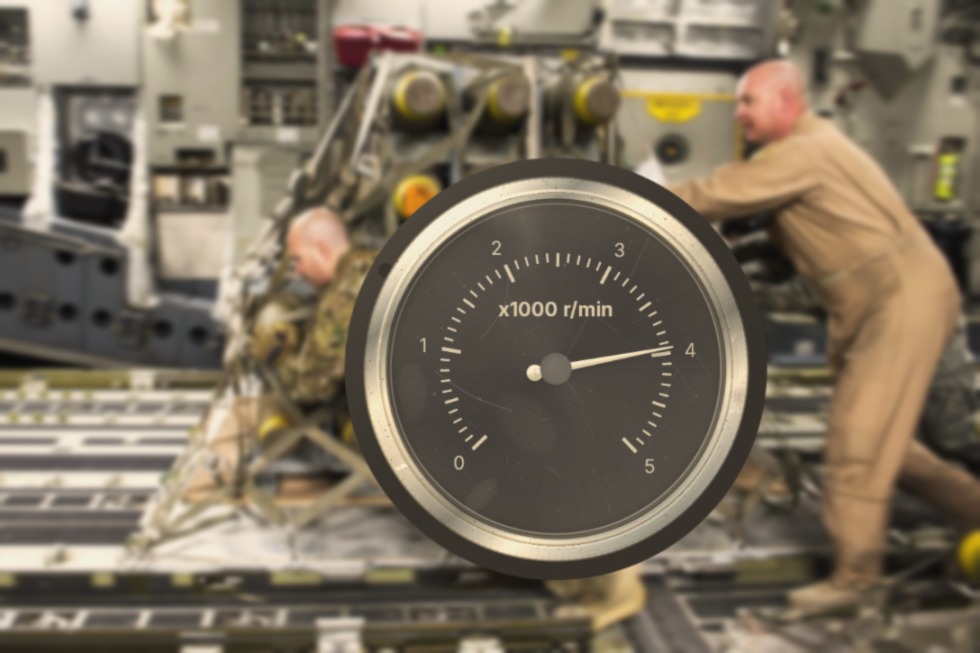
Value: **3950** rpm
